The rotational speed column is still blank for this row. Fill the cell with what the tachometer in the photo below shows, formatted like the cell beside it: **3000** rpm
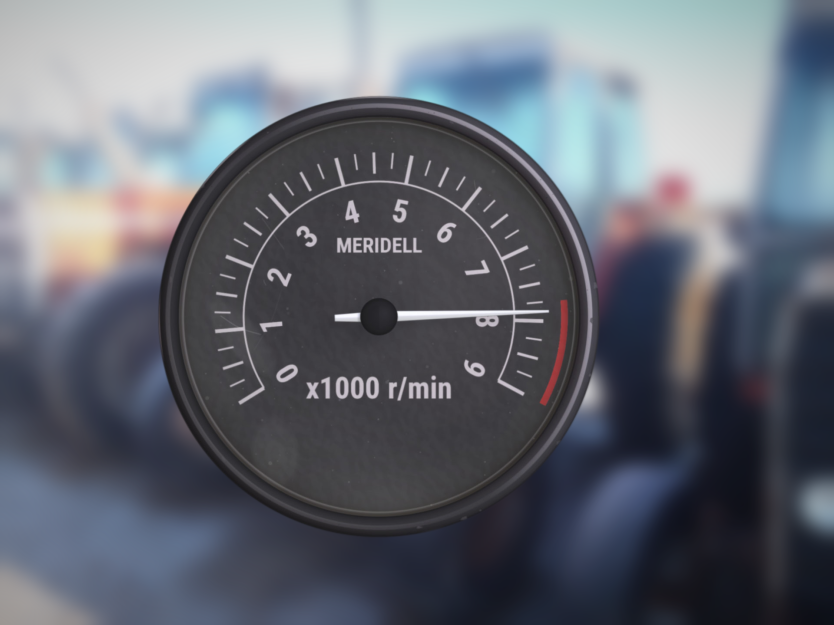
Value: **7875** rpm
